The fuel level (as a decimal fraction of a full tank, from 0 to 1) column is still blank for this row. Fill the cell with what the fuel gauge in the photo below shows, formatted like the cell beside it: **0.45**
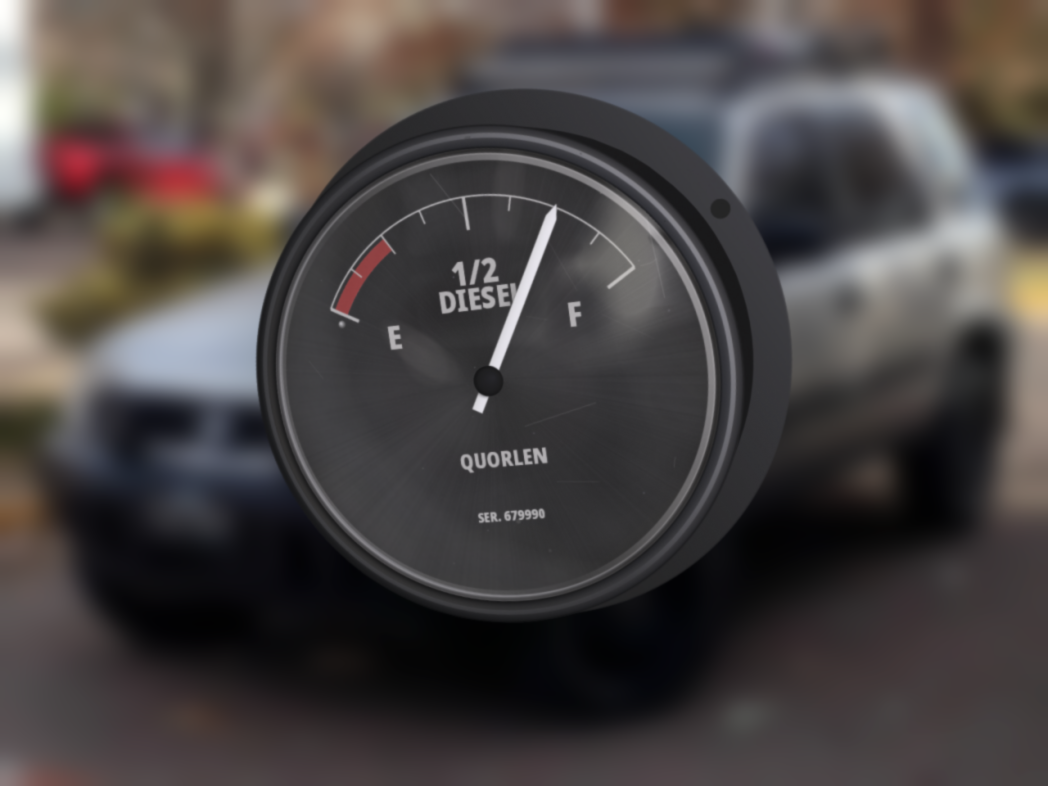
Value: **0.75**
